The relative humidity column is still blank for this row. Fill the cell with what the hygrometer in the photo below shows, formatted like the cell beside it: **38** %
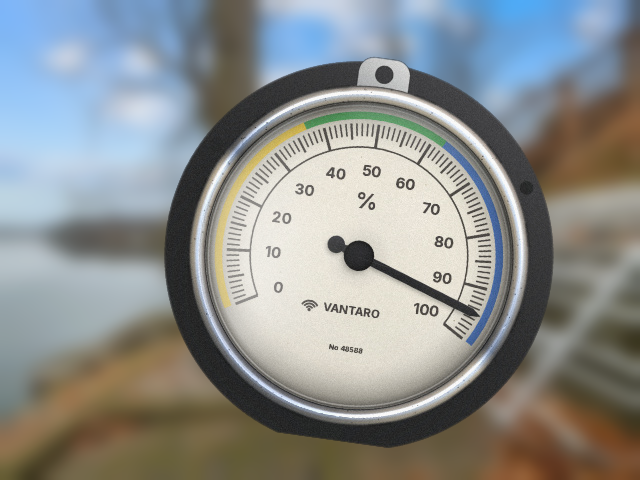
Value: **95** %
